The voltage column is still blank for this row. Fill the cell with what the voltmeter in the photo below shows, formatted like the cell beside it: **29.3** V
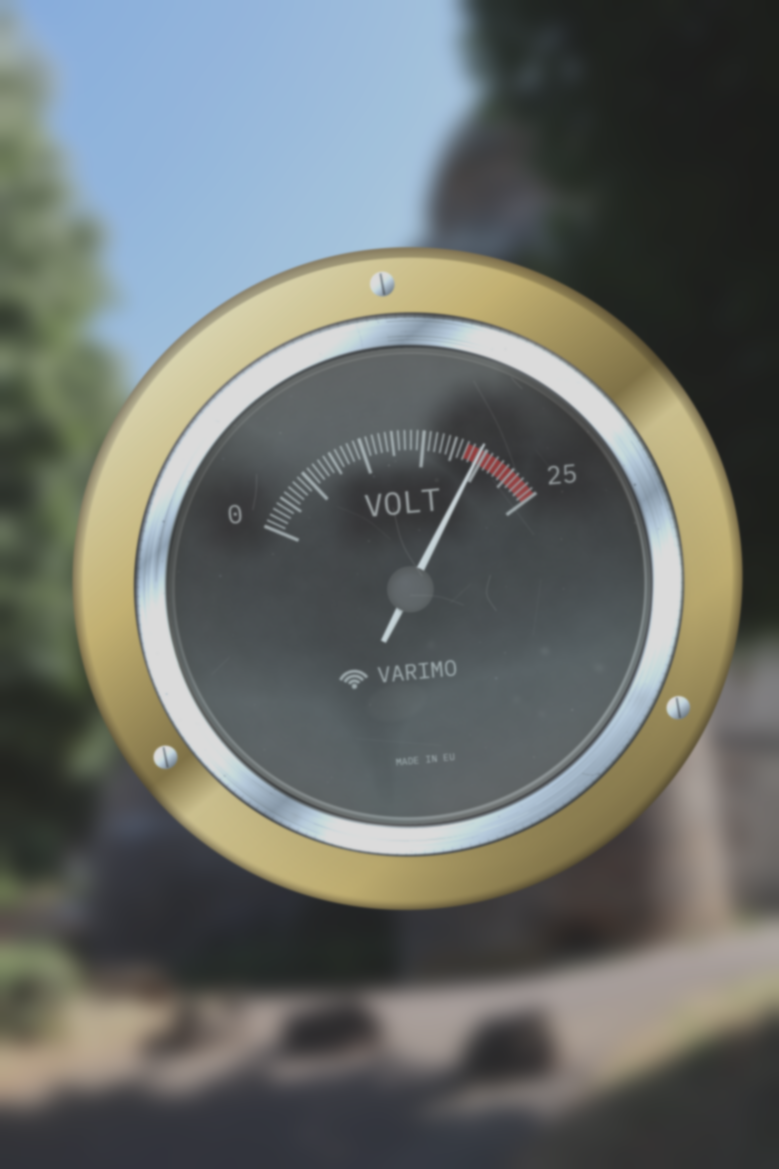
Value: **19.5** V
